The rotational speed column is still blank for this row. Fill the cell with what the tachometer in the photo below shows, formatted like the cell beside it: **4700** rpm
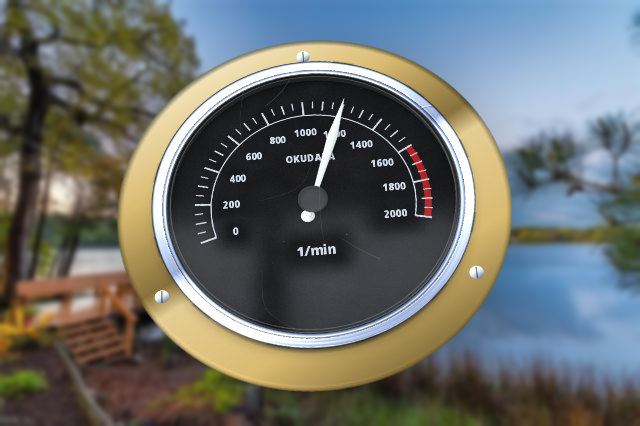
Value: **1200** rpm
